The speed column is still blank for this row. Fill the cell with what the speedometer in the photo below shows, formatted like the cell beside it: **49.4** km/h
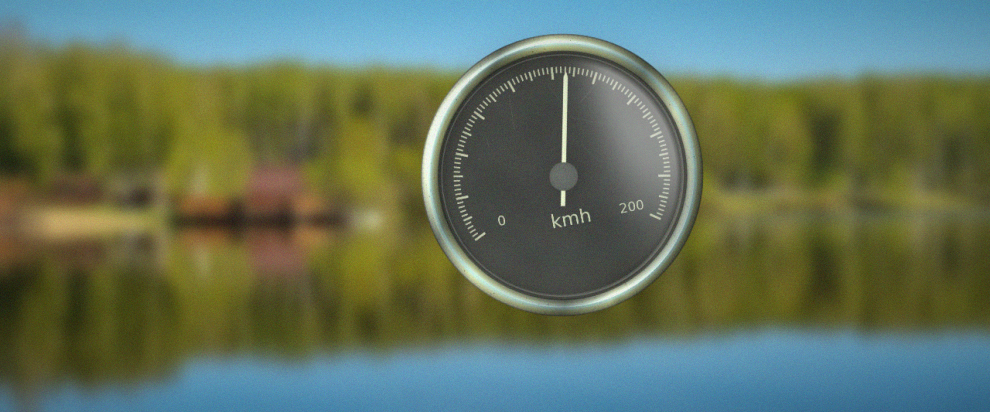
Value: **106** km/h
